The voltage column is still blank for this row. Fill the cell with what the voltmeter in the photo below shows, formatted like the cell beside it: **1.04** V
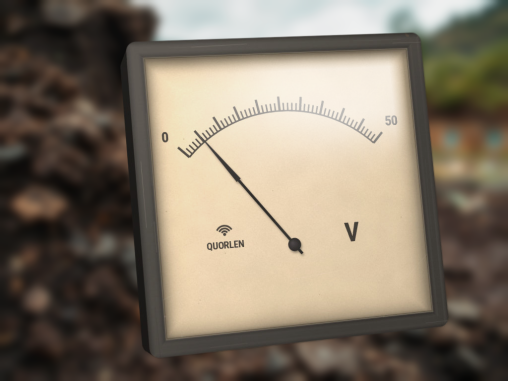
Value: **5** V
